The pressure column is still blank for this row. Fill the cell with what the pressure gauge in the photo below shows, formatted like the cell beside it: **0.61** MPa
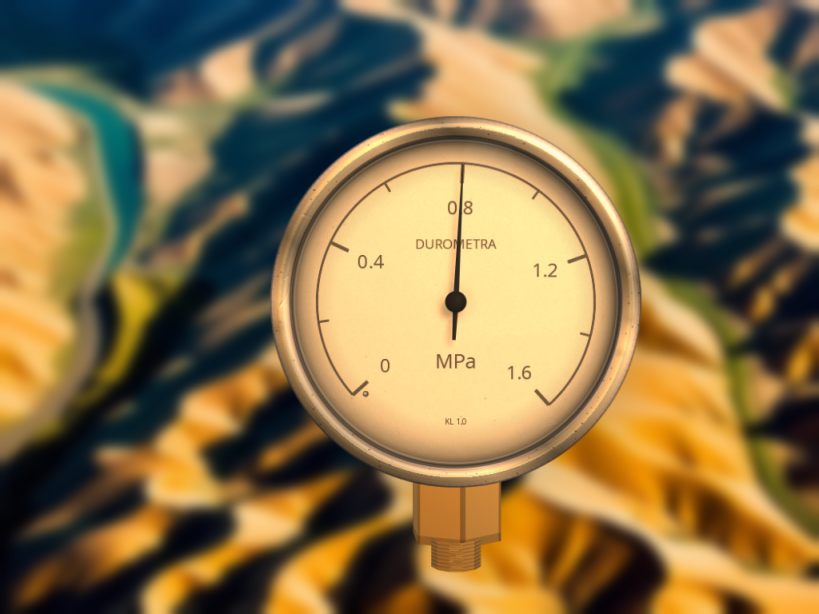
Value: **0.8** MPa
